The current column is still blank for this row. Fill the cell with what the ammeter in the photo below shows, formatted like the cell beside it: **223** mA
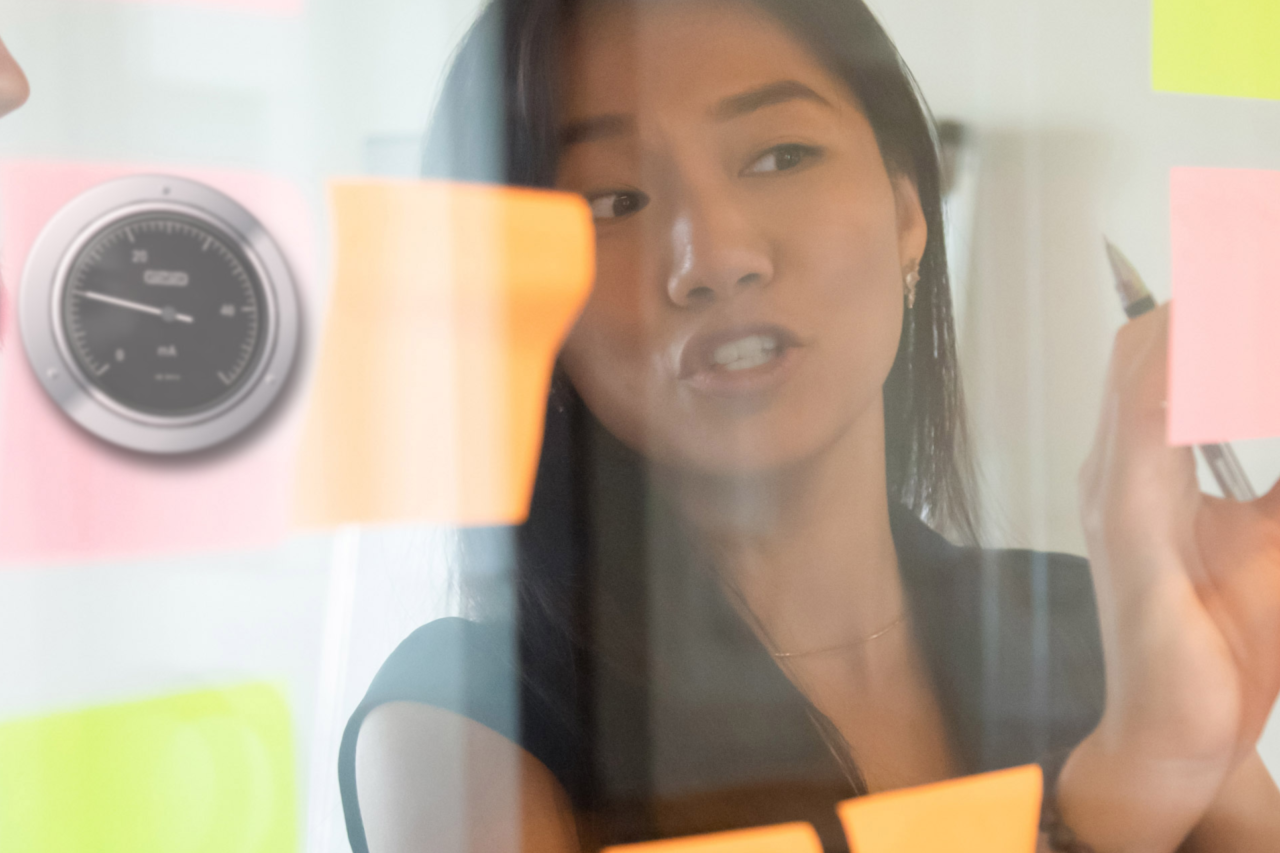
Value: **10** mA
